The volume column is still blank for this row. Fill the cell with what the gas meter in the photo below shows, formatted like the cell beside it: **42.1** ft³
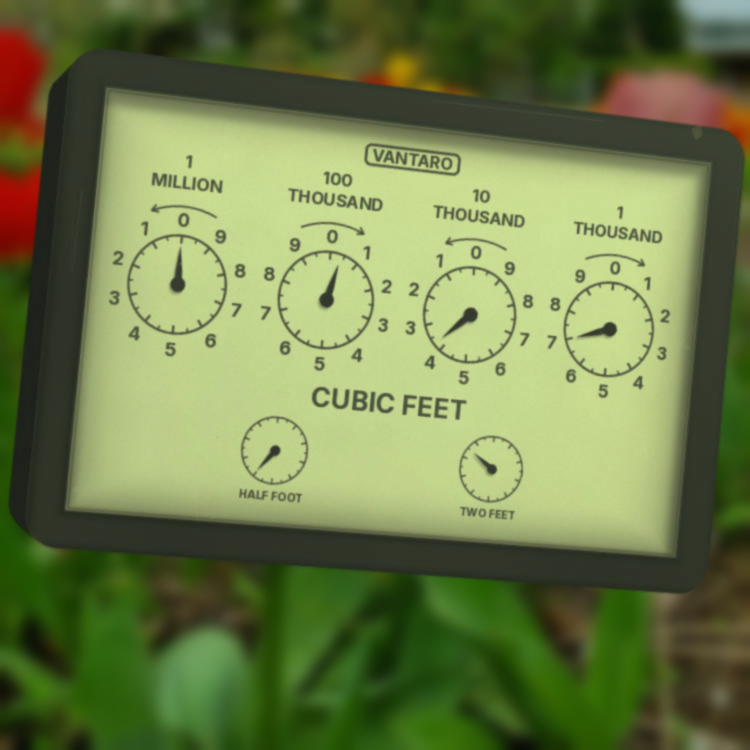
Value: **3700** ft³
